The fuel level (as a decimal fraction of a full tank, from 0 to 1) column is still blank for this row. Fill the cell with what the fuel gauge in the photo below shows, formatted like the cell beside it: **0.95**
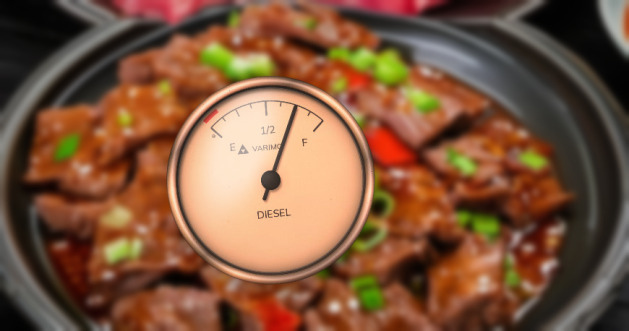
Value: **0.75**
